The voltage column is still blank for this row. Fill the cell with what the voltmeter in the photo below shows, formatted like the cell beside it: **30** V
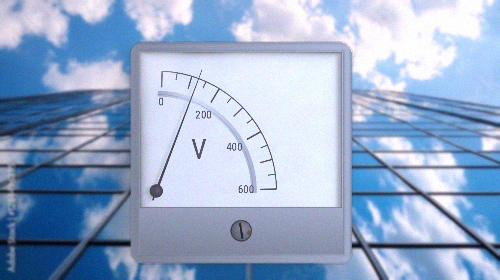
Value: **125** V
